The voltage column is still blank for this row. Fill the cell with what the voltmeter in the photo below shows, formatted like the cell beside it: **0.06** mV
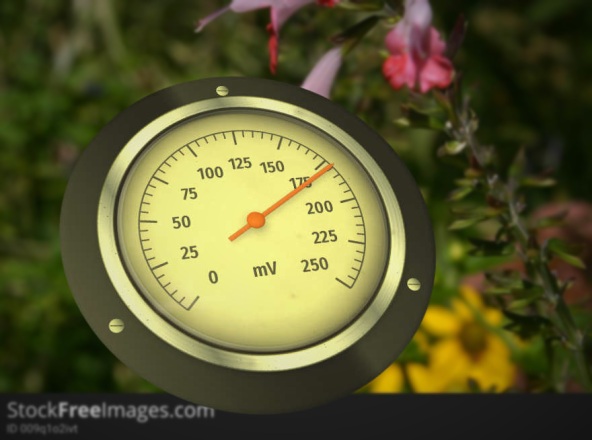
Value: **180** mV
